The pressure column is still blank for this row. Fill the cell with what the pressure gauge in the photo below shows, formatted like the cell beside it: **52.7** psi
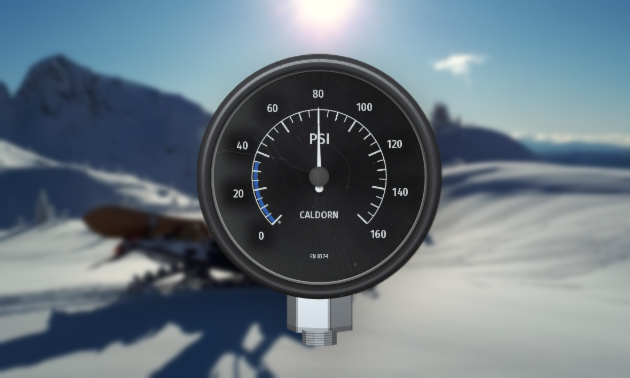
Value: **80** psi
